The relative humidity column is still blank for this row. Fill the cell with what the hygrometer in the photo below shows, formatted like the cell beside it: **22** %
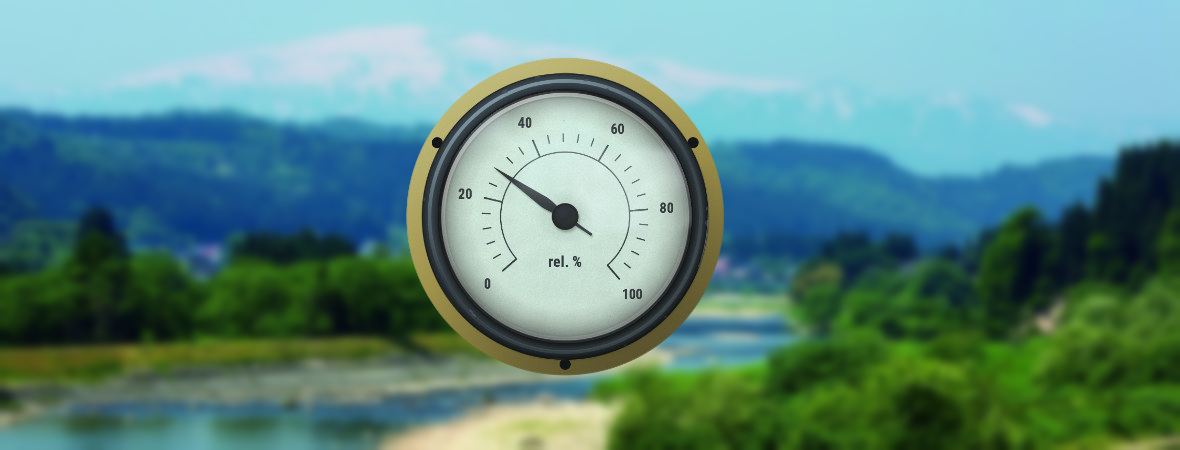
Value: **28** %
